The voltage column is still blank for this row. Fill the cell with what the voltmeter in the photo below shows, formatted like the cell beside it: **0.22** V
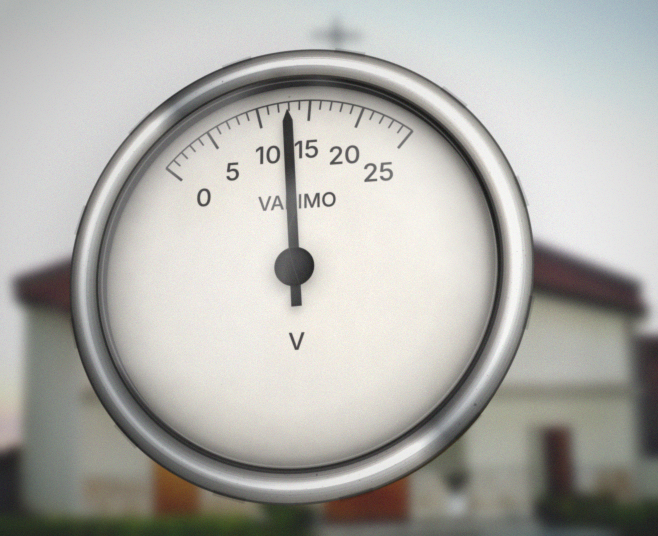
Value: **13** V
